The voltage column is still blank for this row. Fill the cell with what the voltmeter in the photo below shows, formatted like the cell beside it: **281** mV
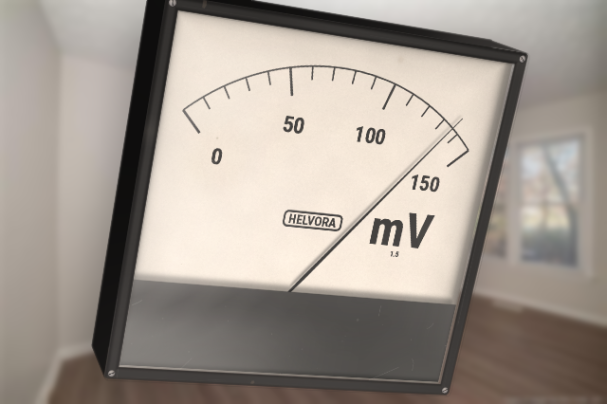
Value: **135** mV
